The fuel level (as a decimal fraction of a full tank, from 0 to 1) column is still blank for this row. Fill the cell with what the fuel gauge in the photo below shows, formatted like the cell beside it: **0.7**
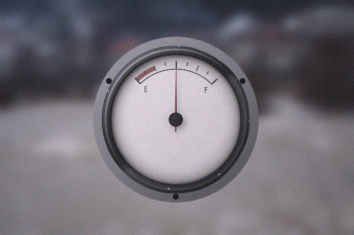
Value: **0.5**
